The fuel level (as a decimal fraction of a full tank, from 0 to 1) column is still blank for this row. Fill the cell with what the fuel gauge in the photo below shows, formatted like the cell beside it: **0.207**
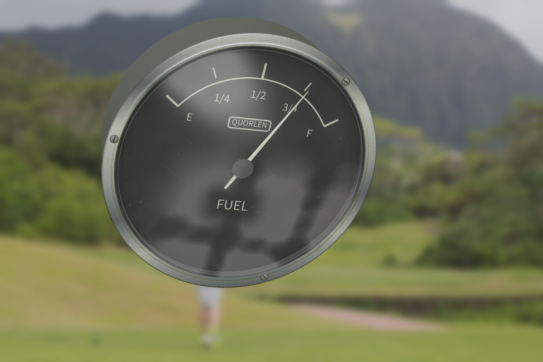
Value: **0.75**
